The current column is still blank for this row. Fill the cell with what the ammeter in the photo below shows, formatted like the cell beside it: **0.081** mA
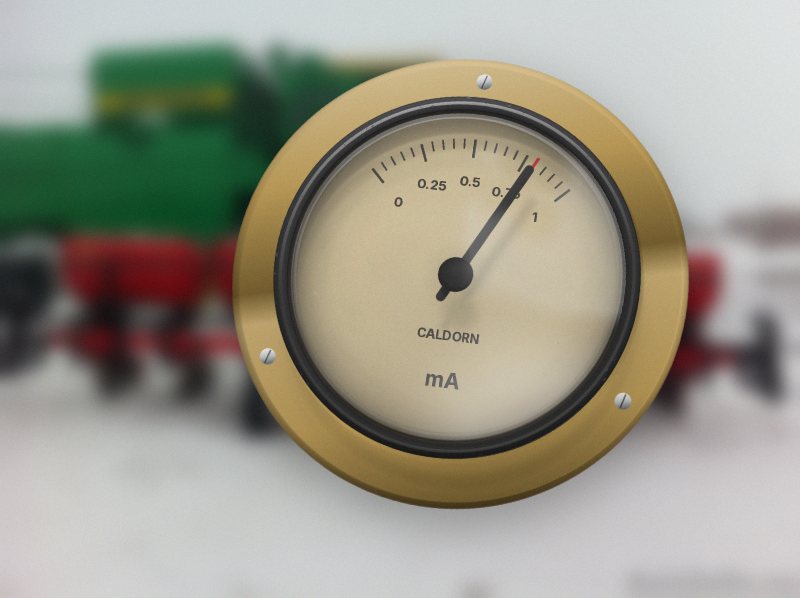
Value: **0.8** mA
